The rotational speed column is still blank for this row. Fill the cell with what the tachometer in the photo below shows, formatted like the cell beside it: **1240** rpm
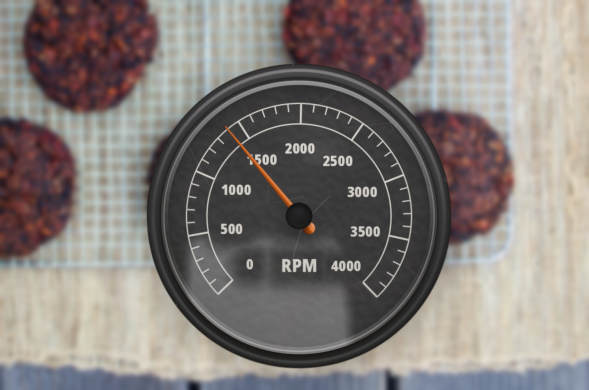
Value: **1400** rpm
